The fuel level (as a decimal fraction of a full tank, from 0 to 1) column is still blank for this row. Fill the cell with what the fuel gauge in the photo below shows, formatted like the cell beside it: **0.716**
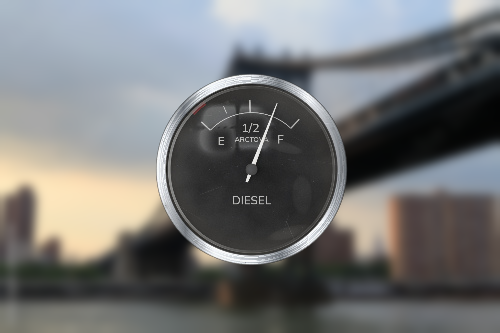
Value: **0.75**
